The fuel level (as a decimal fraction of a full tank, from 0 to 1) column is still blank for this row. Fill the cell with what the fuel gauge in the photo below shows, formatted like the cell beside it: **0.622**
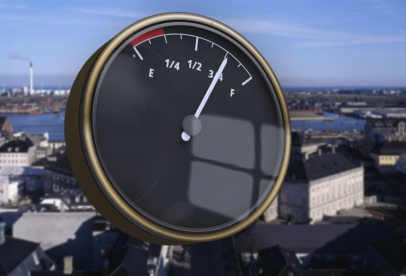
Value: **0.75**
